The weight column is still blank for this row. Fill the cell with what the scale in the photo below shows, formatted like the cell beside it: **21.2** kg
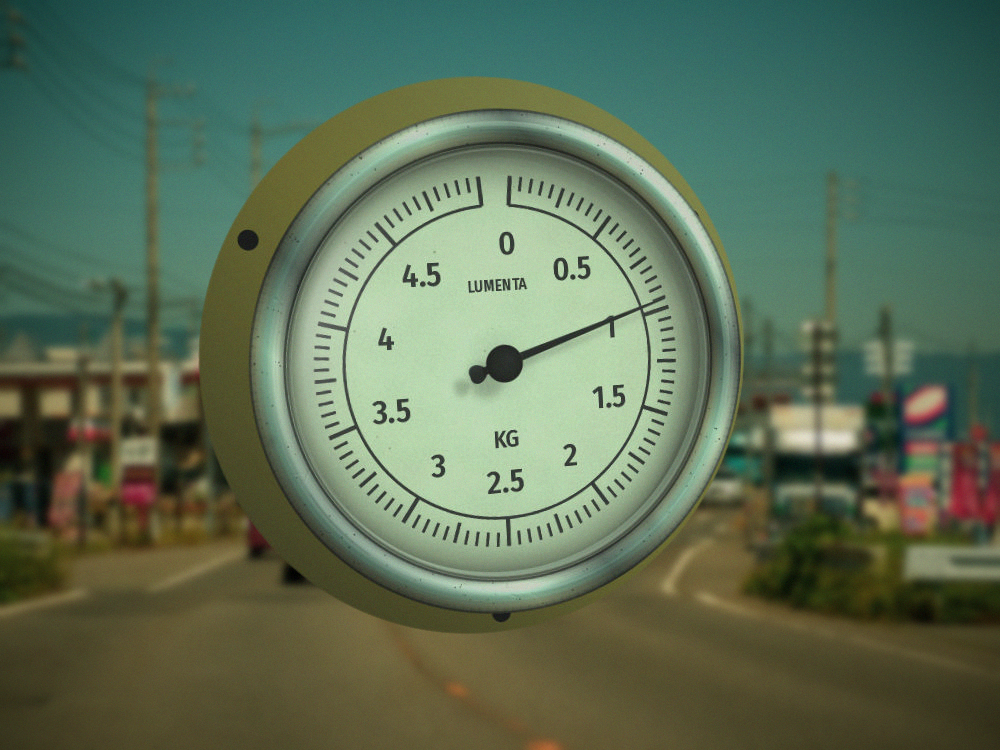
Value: **0.95** kg
